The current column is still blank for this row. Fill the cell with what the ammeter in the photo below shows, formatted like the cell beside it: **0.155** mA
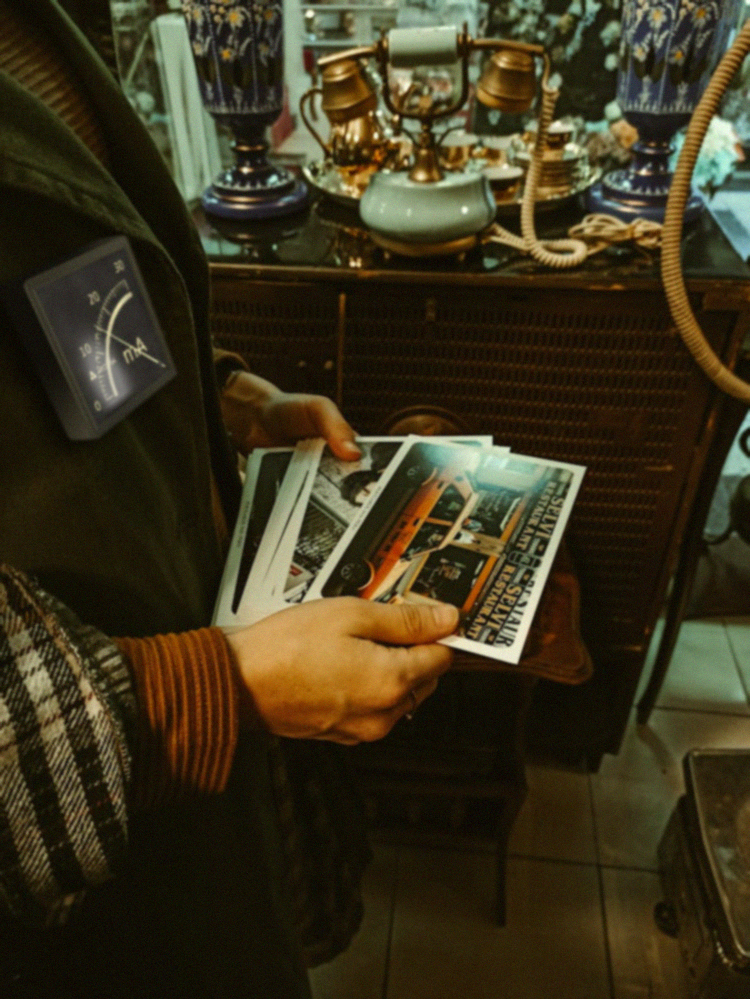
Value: **15** mA
